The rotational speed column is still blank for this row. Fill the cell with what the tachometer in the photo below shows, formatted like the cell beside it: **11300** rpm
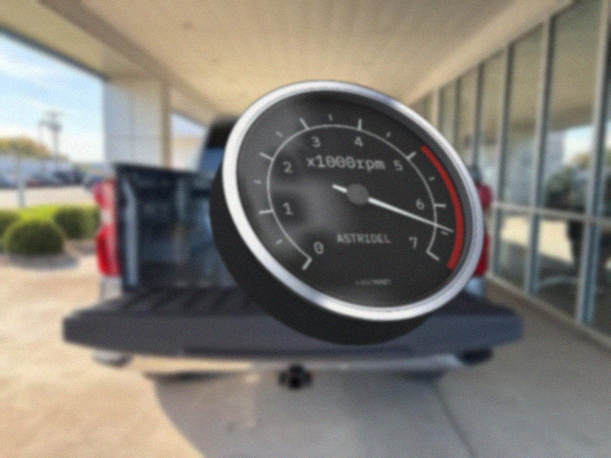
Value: **6500** rpm
